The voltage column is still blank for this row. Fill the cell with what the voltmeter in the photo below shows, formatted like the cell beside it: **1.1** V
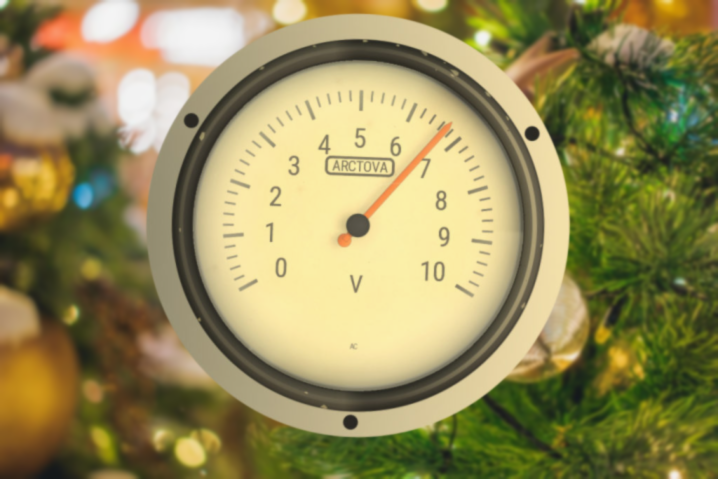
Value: **6.7** V
